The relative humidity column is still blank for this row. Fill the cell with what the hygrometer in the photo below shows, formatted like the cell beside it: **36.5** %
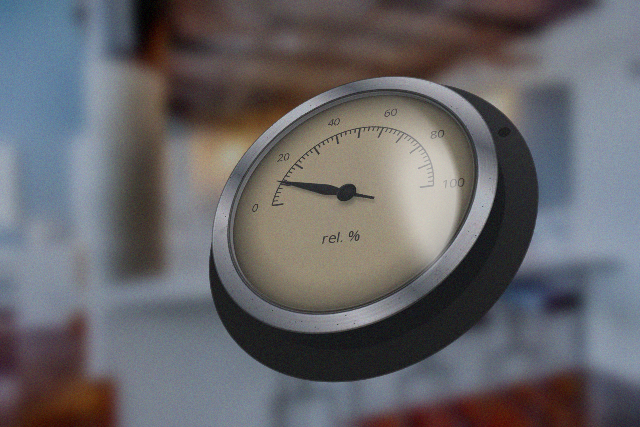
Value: **10** %
